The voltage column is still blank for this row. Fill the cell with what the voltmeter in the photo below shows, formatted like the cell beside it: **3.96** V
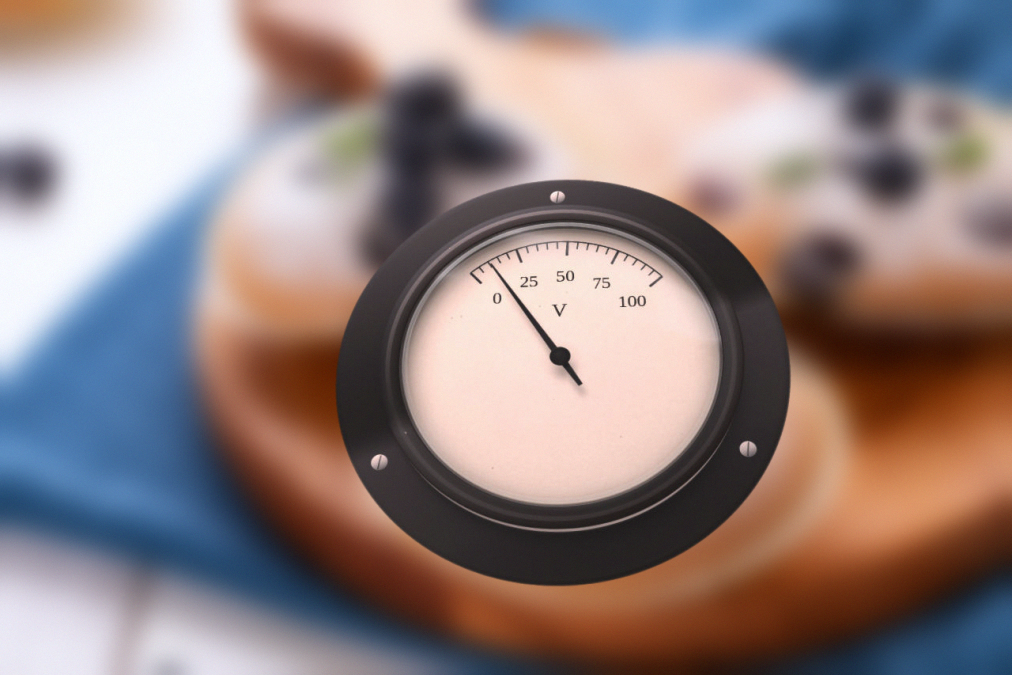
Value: **10** V
